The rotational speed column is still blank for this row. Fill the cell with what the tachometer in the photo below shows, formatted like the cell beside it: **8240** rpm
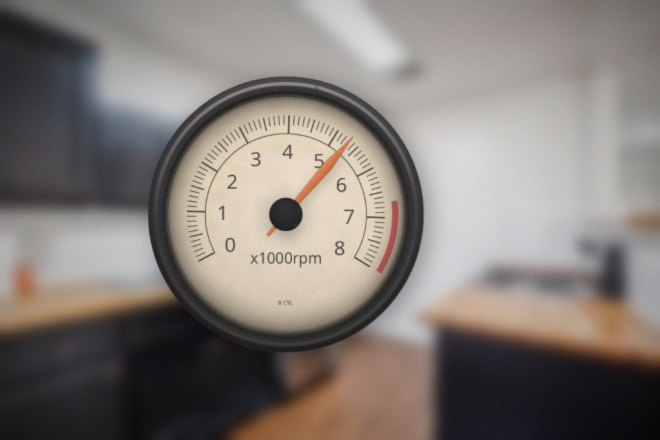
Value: **5300** rpm
